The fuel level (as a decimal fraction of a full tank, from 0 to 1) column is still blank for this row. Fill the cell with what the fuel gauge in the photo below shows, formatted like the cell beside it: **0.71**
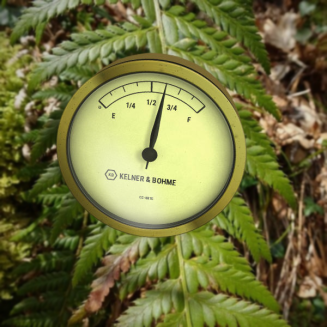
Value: **0.625**
